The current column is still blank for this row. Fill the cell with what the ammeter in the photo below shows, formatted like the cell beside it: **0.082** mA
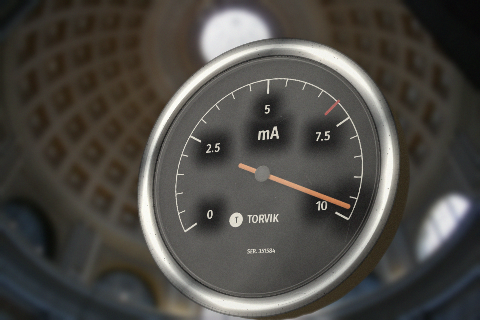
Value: **9.75** mA
